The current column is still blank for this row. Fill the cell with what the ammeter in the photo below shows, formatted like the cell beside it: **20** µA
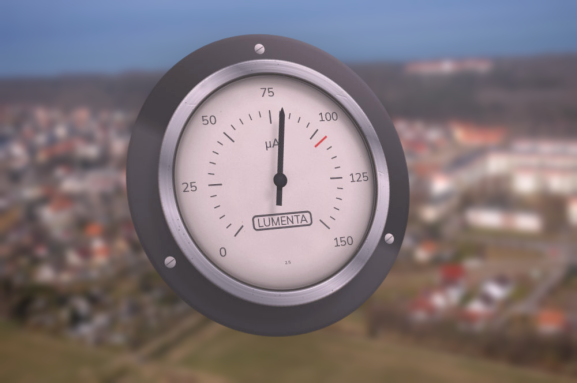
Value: **80** µA
